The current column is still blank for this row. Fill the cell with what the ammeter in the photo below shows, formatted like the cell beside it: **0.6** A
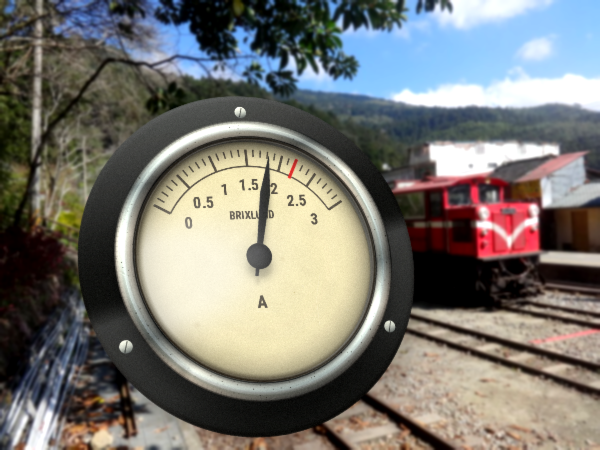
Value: **1.8** A
